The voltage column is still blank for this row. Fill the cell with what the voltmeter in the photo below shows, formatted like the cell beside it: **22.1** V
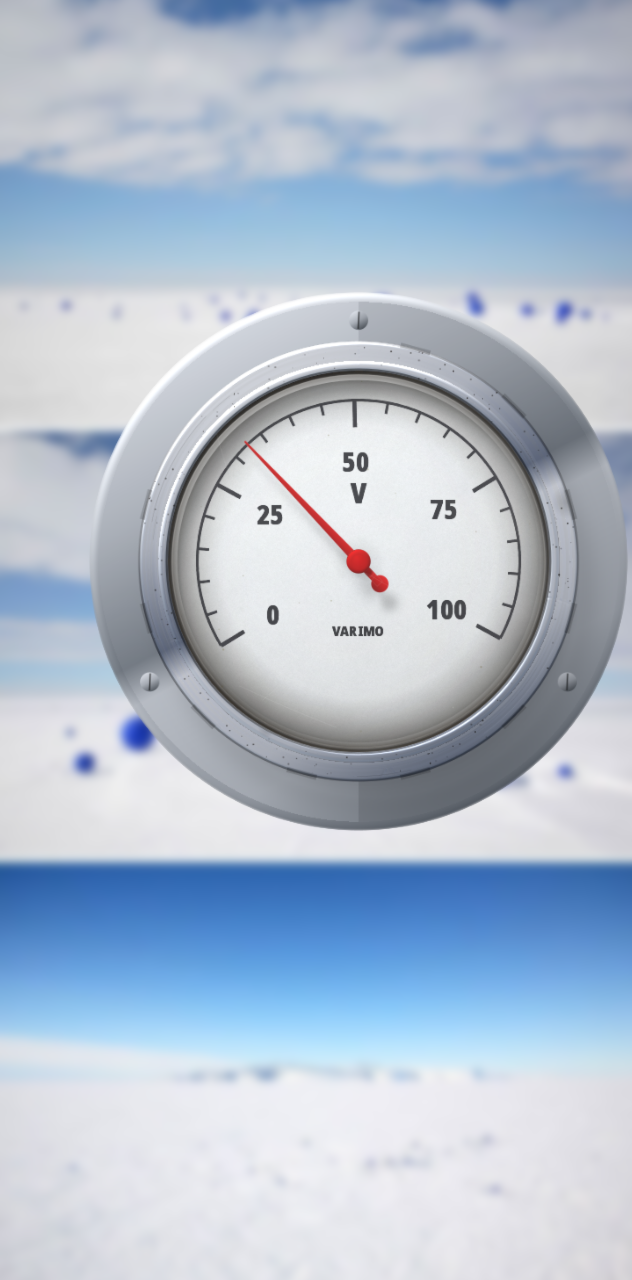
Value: **32.5** V
